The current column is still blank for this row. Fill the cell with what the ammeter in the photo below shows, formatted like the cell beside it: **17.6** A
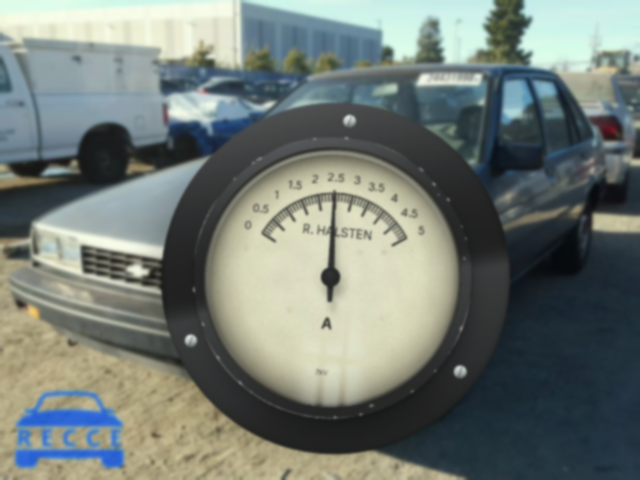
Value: **2.5** A
